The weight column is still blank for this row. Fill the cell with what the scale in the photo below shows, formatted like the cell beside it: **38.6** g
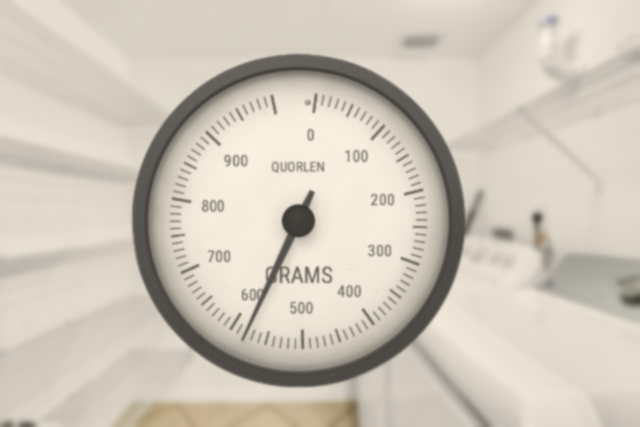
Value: **580** g
